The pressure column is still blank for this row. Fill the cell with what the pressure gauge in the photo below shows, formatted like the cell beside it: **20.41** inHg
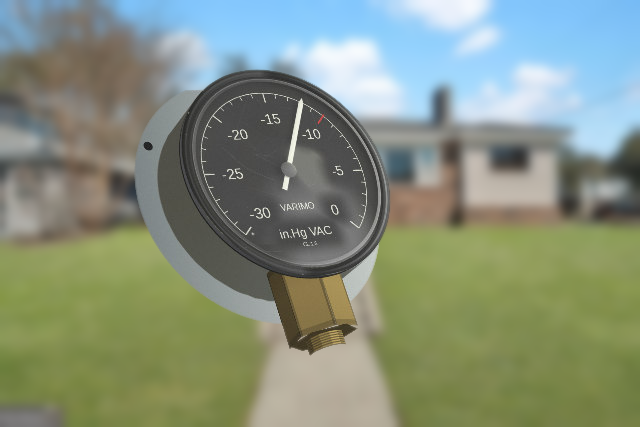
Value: **-12** inHg
